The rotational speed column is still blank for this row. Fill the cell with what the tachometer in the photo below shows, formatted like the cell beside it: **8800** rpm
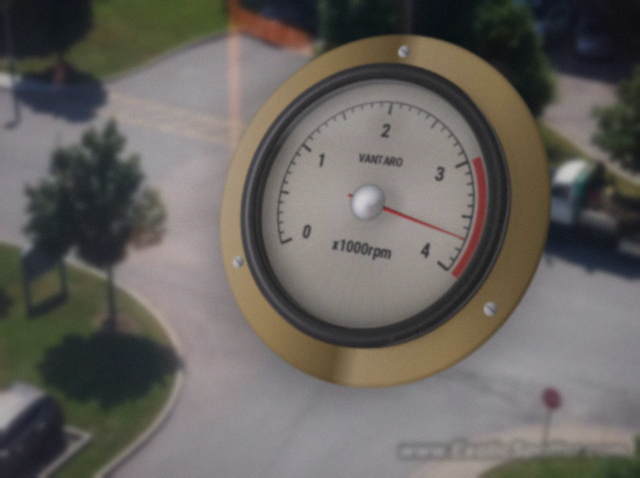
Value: **3700** rpm
